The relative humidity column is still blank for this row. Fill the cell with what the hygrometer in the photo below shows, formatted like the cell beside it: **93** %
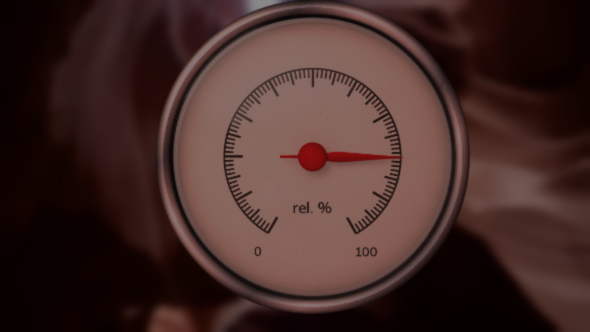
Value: **80** %
